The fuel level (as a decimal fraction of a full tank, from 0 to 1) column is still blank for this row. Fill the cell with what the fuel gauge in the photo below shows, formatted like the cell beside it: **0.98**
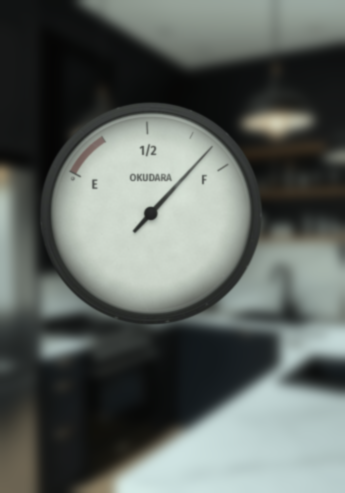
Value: **0.875**
